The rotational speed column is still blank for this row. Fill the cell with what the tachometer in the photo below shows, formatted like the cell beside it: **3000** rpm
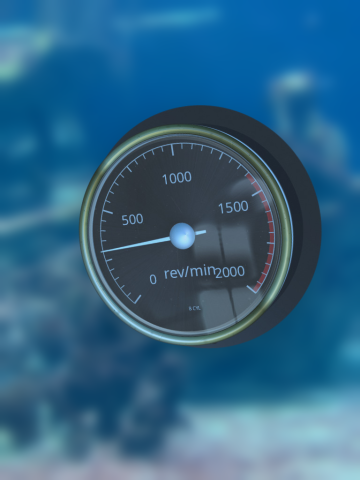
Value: **300** rpm
